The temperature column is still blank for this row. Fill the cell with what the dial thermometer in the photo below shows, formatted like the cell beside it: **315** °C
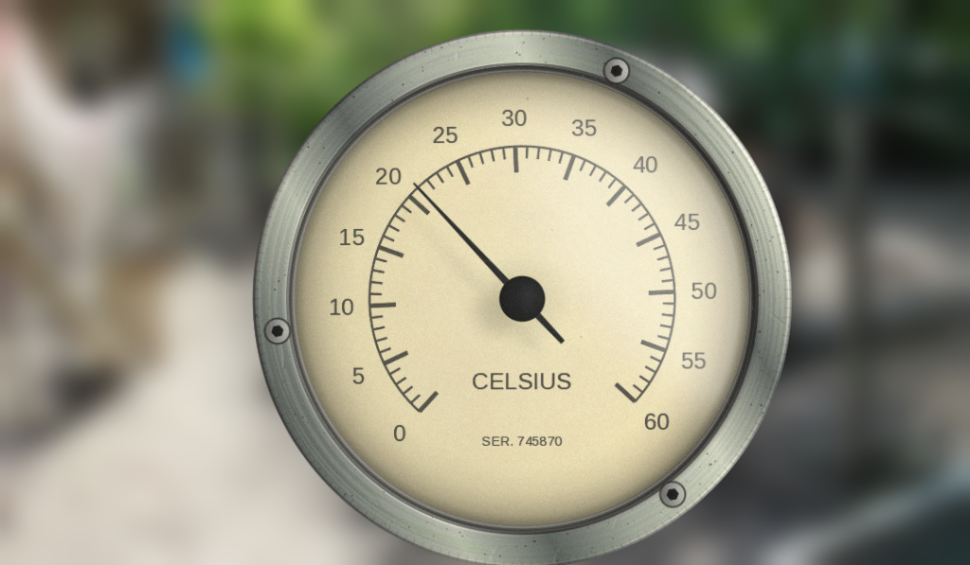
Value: **21** °C
